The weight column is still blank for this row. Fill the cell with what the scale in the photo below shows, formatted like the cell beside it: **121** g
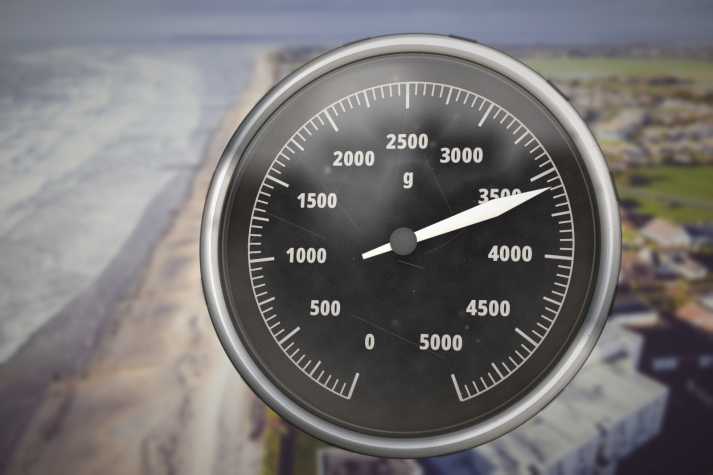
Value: **3600** g
